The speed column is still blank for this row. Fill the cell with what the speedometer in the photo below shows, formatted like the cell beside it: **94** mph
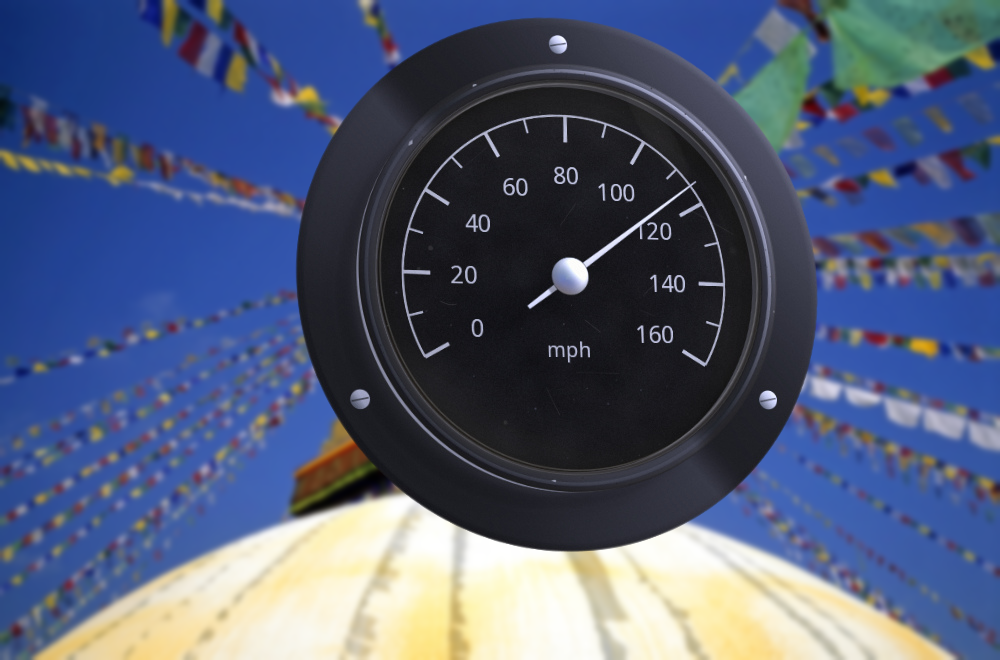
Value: **115** mph
